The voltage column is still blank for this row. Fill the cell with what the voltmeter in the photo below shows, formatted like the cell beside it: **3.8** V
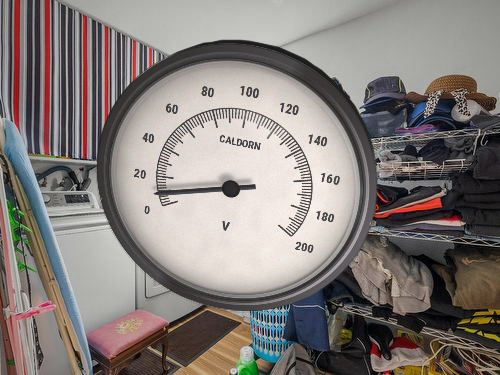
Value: **10** V
